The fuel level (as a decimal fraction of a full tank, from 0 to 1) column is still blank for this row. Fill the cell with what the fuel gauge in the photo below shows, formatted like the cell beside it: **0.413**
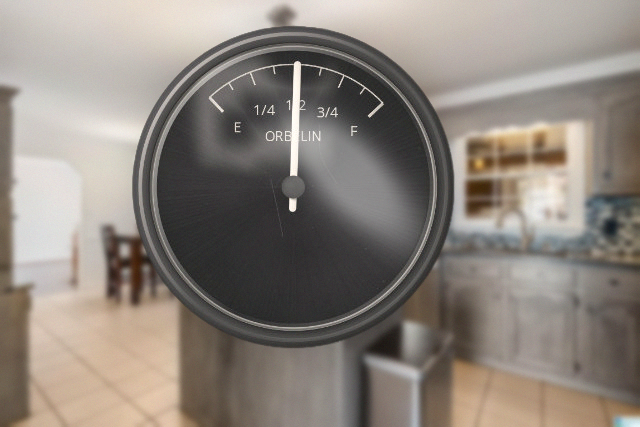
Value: **0.5**
